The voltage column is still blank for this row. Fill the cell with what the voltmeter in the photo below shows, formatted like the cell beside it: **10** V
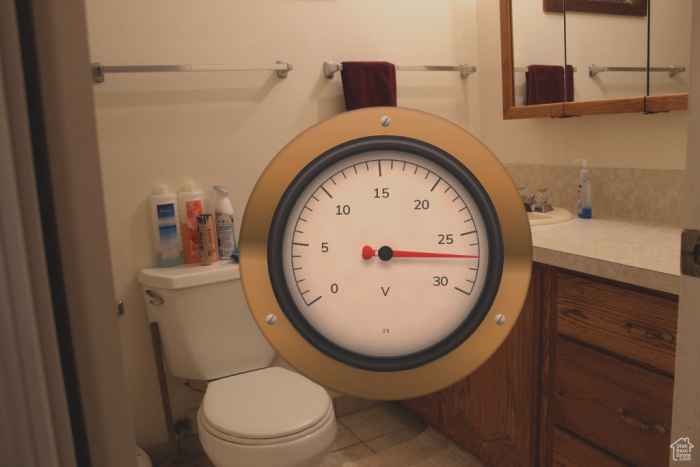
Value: **27** V
